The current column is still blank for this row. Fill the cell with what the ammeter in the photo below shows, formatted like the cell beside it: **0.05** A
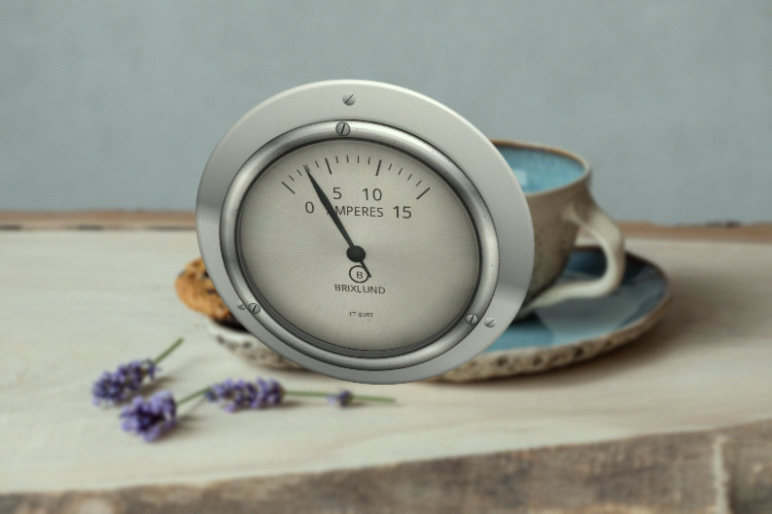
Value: **3** A
